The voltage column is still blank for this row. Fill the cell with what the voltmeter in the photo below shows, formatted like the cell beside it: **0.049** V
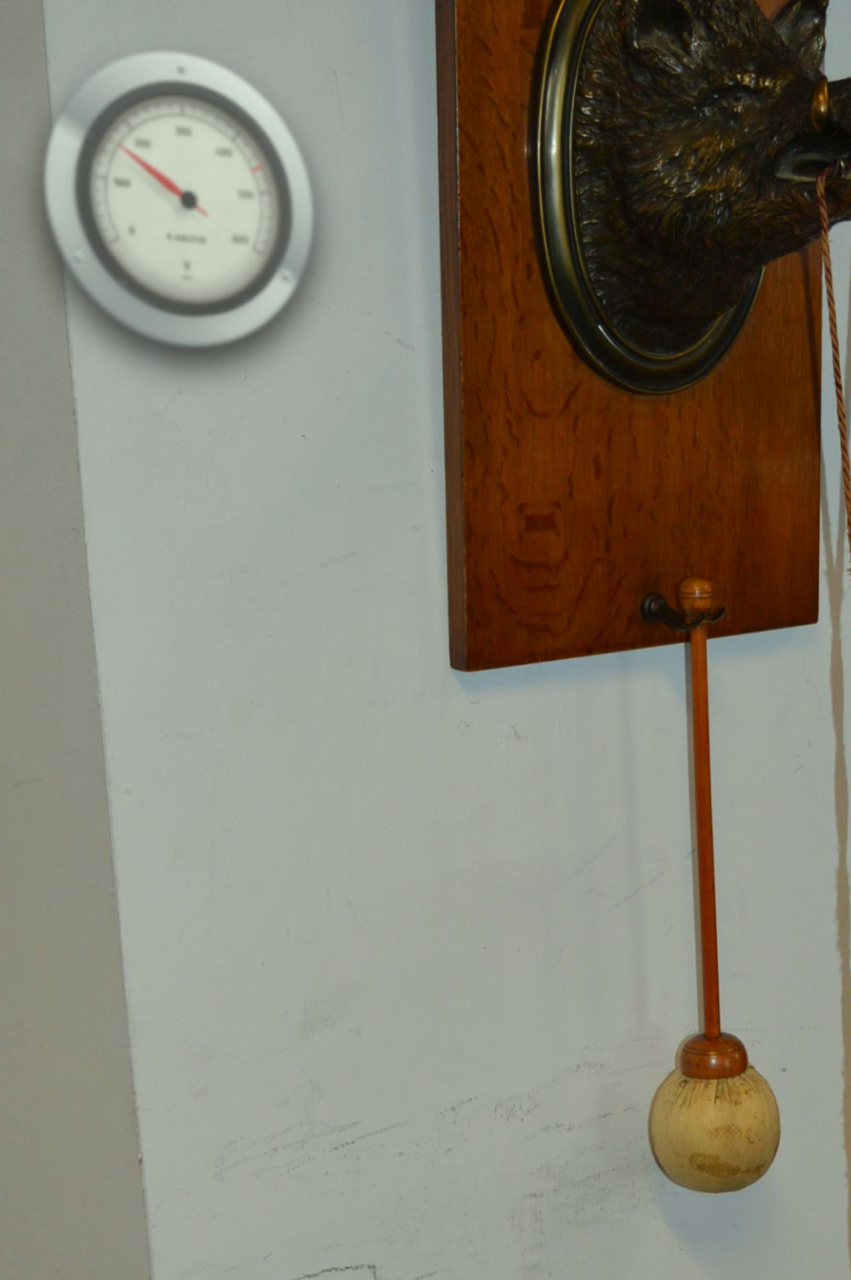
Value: **160** V
